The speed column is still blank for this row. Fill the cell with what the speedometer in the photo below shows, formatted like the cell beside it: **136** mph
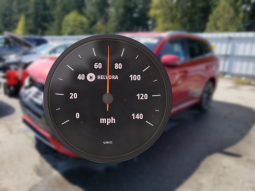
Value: **70** mph
